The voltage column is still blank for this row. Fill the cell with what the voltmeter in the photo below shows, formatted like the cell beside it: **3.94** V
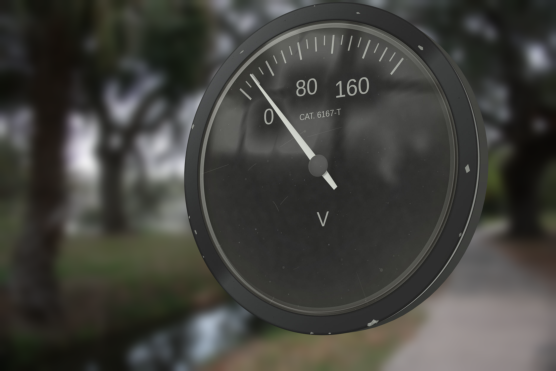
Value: **20** V
